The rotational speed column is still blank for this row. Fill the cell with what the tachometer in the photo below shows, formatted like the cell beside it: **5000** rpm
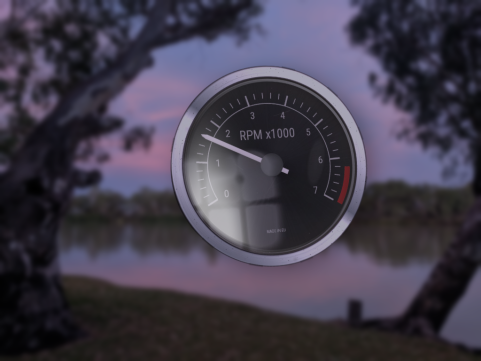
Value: **1600** rpm
